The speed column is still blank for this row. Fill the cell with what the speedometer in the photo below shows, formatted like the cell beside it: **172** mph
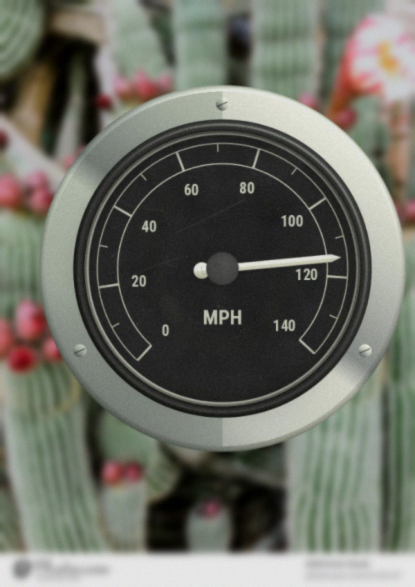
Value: **115** mph
